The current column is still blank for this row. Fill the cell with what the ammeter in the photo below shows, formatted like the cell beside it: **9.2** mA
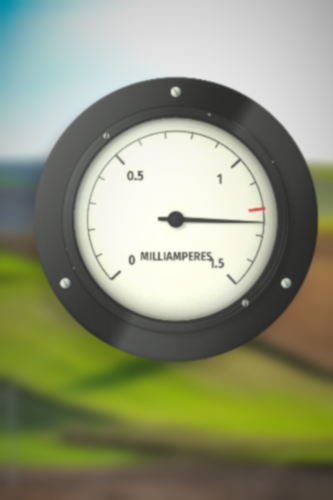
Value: **1.25** mA
